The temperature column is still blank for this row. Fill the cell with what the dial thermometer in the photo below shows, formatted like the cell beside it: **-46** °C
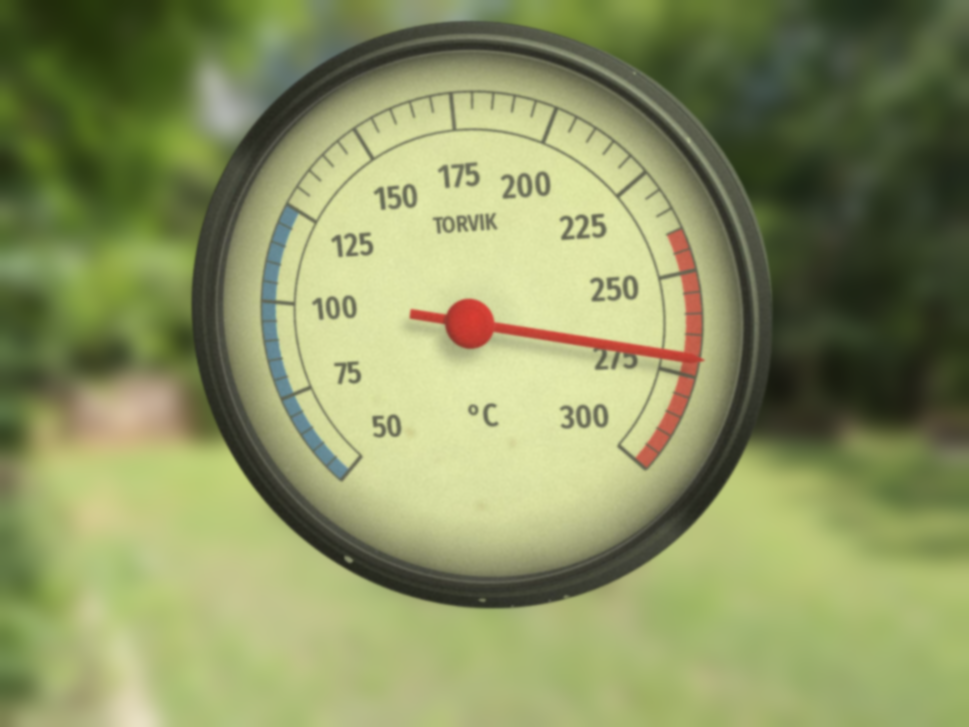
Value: **270** °C
